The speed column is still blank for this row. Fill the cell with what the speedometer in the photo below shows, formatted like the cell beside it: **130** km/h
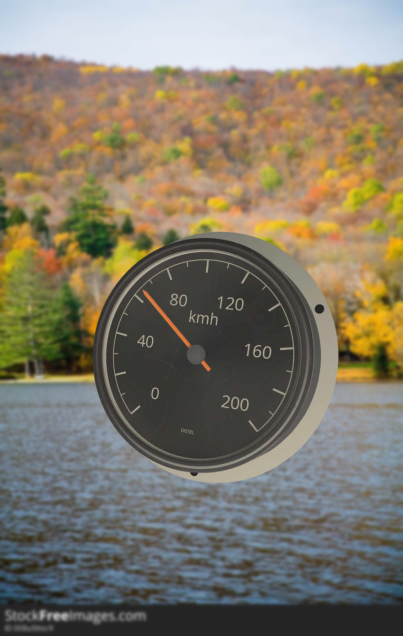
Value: **65** km/h
